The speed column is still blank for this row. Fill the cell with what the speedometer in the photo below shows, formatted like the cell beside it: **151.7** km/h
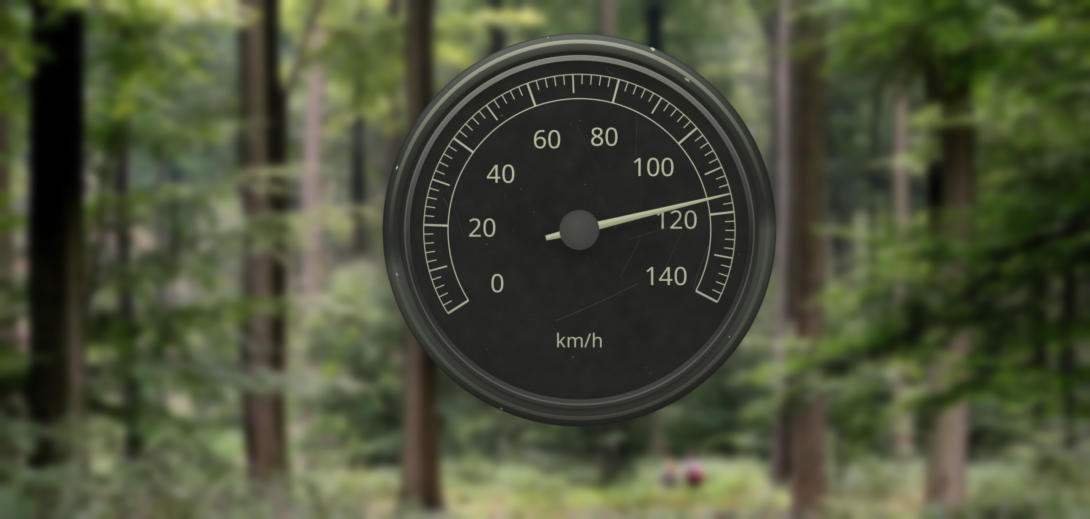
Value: **116** km/h
